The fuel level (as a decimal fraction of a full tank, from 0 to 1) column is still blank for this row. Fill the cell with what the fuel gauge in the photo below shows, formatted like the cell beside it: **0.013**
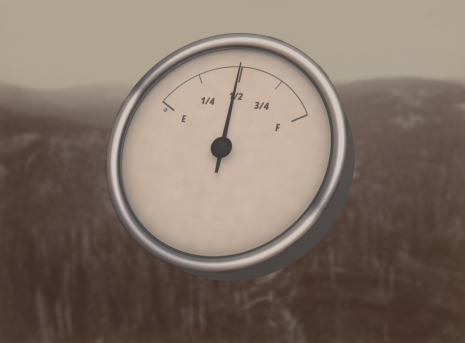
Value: **0.5**
